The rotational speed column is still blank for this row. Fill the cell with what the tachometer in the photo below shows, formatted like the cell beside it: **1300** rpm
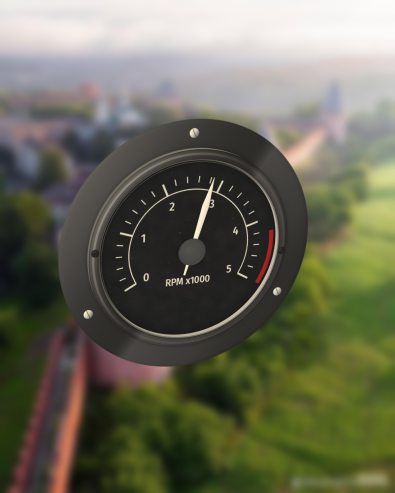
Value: **2800** rpm
